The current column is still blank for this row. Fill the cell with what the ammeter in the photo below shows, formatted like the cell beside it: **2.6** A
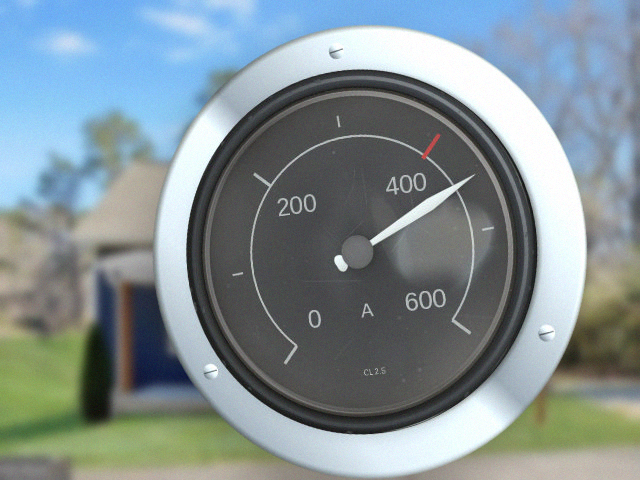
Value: **450** A
